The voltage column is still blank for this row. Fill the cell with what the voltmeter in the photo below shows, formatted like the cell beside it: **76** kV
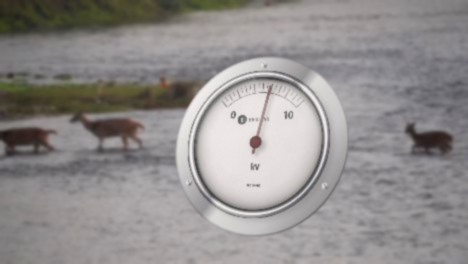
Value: **6** kV
